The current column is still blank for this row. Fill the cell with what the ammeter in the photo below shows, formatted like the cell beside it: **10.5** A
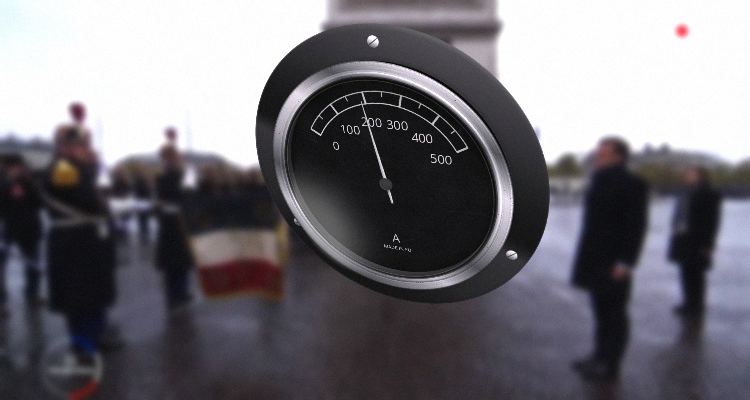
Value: **200** A
